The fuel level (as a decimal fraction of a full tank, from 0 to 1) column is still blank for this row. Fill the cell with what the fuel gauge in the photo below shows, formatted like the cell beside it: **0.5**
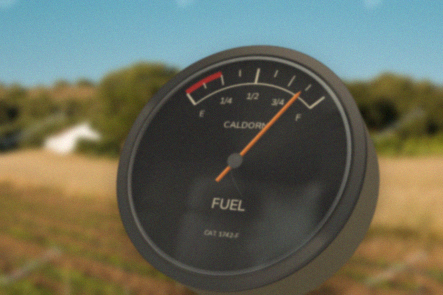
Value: **0.875**
